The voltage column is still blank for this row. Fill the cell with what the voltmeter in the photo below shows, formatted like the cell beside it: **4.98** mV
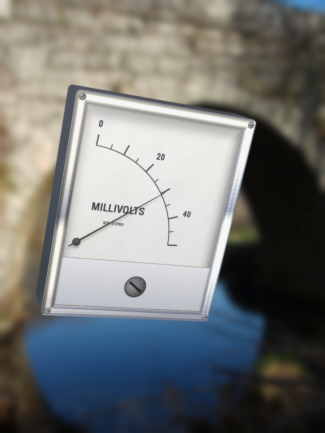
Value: **30** mV
